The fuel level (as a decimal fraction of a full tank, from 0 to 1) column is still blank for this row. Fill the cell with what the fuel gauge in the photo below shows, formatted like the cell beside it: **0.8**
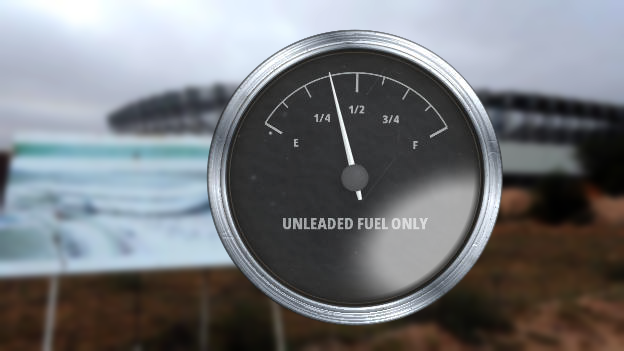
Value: **0.375**
